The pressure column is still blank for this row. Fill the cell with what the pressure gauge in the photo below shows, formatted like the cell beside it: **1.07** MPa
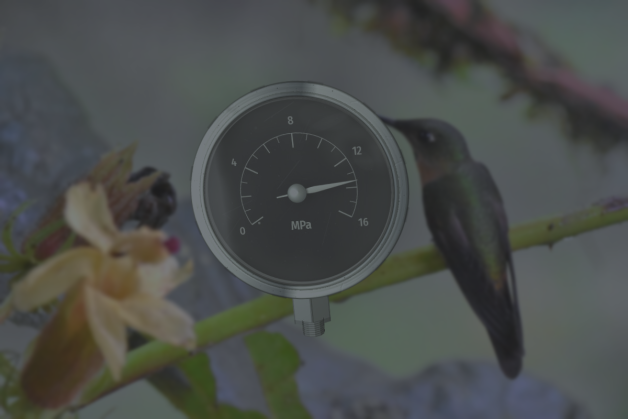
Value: **13.5** MPa
